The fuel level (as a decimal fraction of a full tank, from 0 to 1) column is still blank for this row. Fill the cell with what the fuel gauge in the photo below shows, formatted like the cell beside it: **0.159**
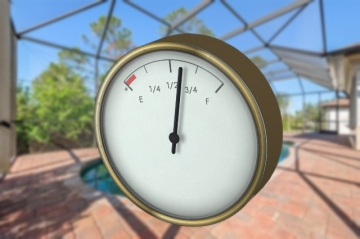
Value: **0.625**
